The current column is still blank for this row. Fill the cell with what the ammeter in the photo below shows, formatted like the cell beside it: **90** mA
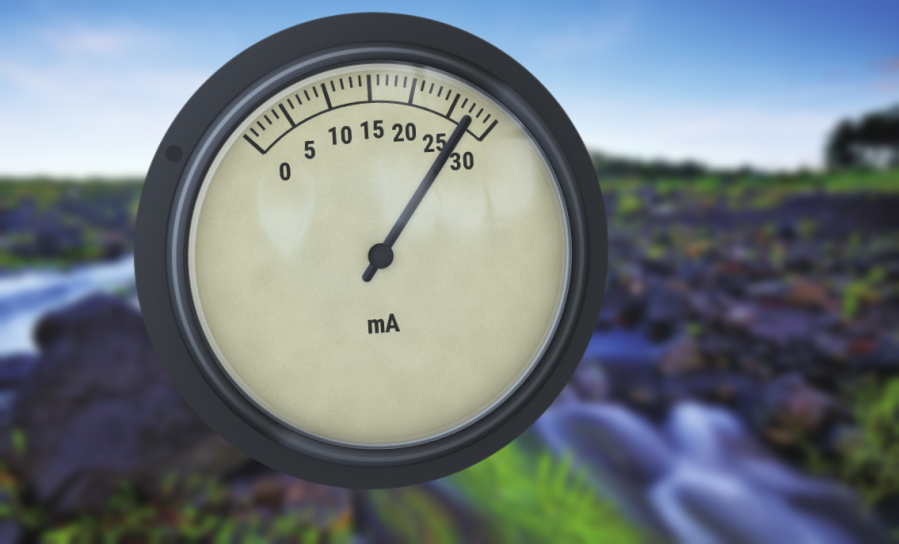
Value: **27** mA
